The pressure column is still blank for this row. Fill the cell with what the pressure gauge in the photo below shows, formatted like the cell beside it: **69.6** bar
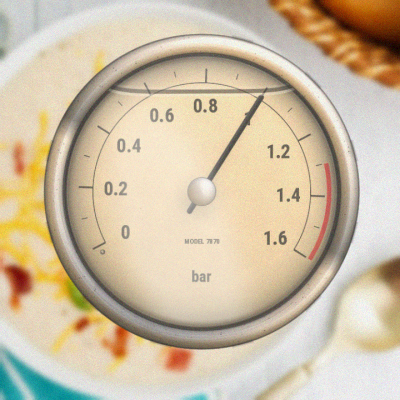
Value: **1** bar
